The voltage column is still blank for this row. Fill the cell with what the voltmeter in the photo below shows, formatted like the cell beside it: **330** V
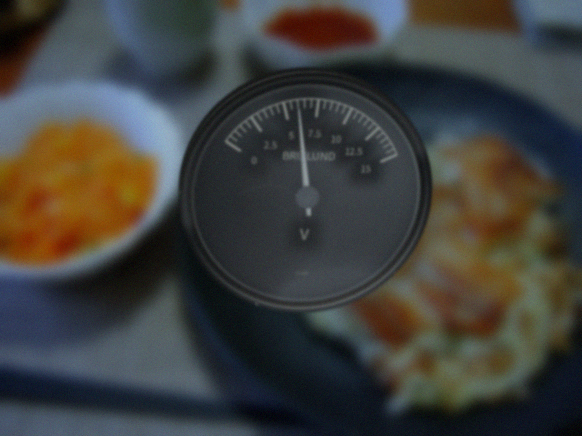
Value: **6** V
